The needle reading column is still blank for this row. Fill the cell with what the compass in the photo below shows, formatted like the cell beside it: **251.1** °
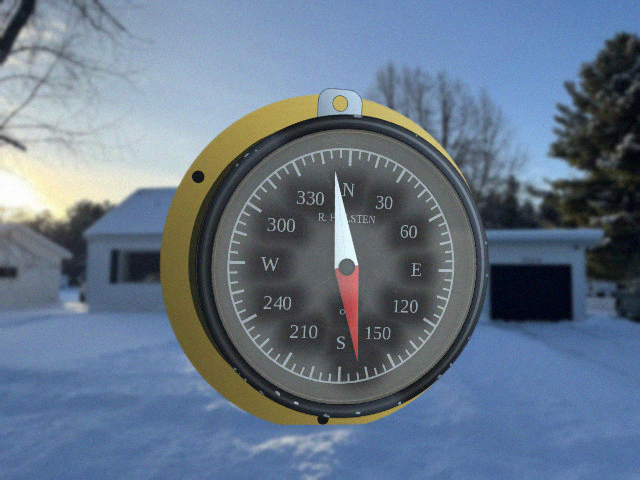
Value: **170** °
